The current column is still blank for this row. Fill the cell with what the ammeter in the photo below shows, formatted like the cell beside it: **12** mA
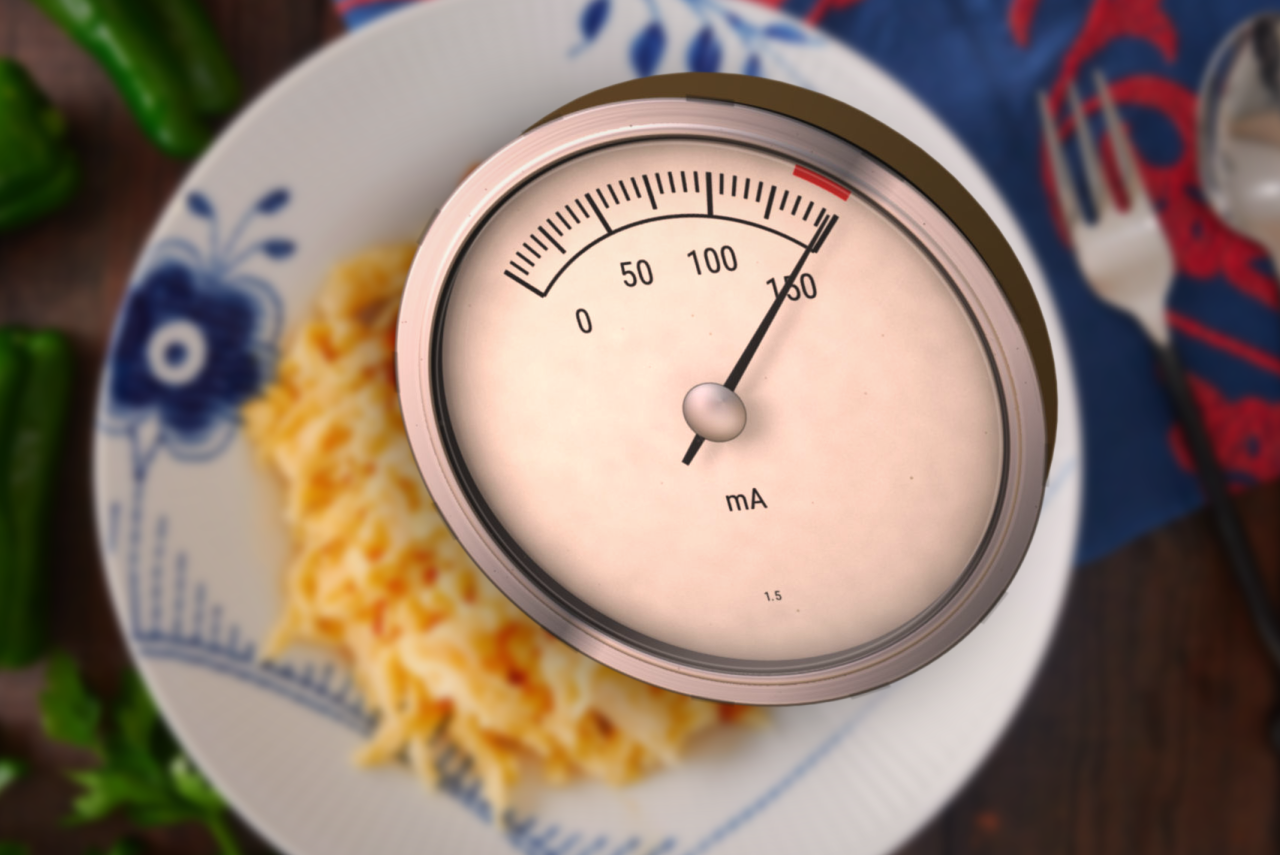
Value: **147.5** mA
